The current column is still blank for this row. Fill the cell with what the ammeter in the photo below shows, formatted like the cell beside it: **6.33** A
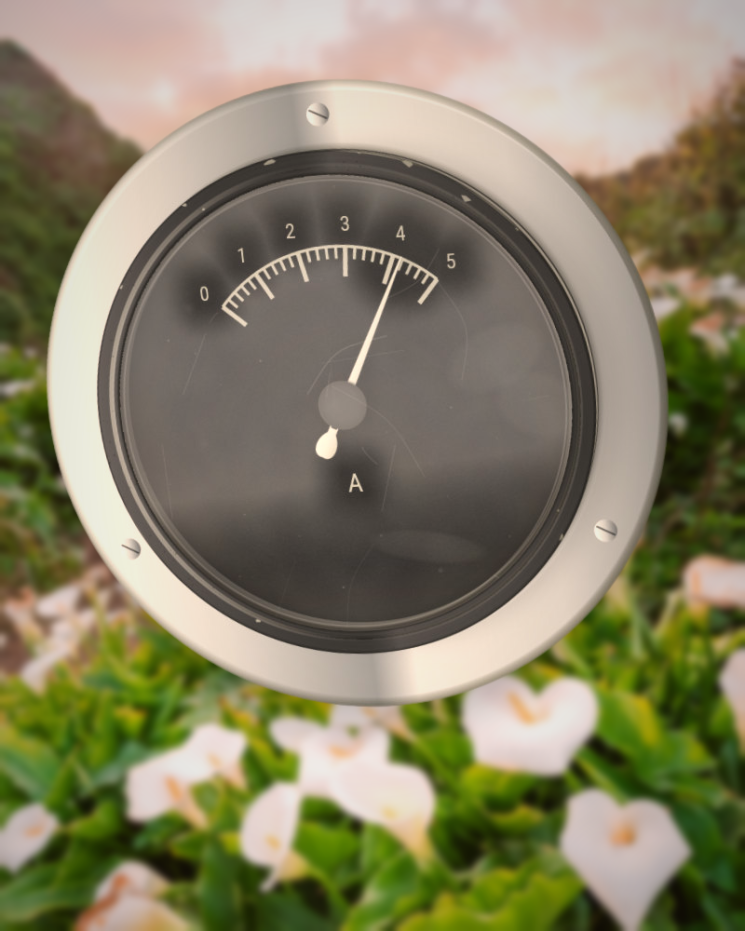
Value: **4.2** A
